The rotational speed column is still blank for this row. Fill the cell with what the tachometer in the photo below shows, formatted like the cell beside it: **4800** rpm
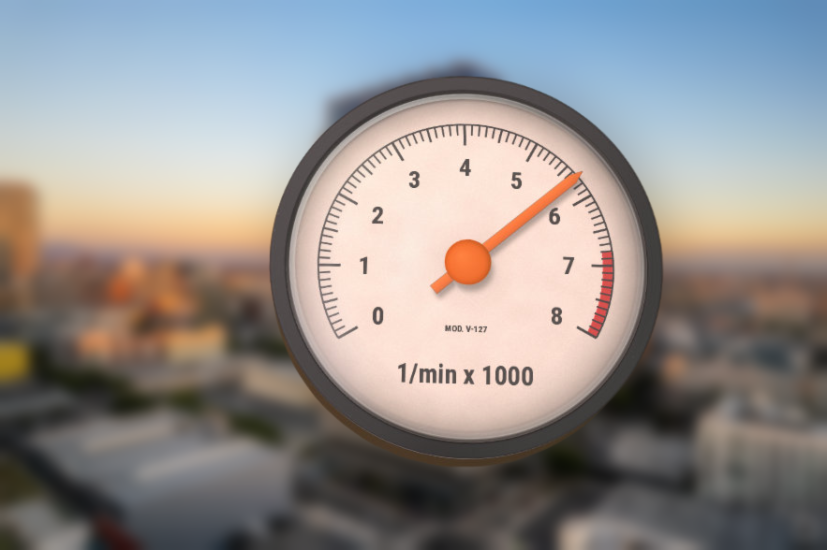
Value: **5700** rpm
